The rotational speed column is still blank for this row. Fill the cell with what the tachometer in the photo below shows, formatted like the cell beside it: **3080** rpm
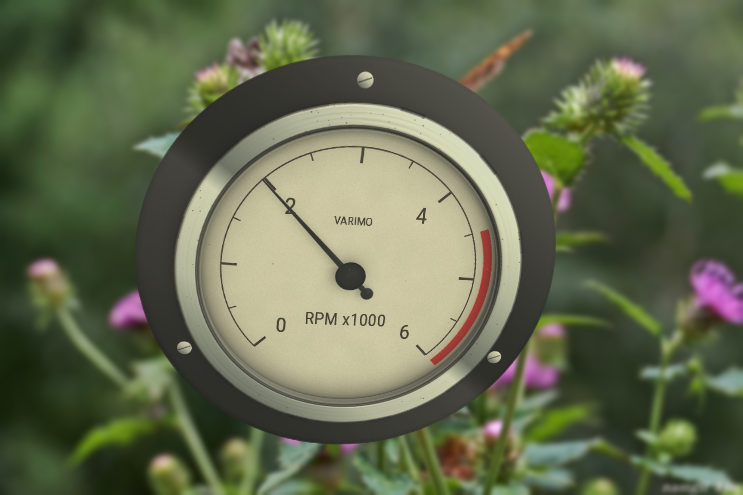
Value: **2000** rpm
